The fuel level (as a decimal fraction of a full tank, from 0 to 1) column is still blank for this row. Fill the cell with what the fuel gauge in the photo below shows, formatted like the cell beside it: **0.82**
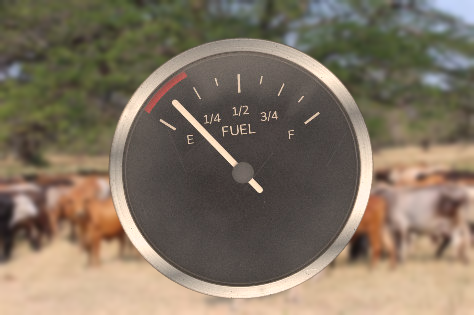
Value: **0.125**
